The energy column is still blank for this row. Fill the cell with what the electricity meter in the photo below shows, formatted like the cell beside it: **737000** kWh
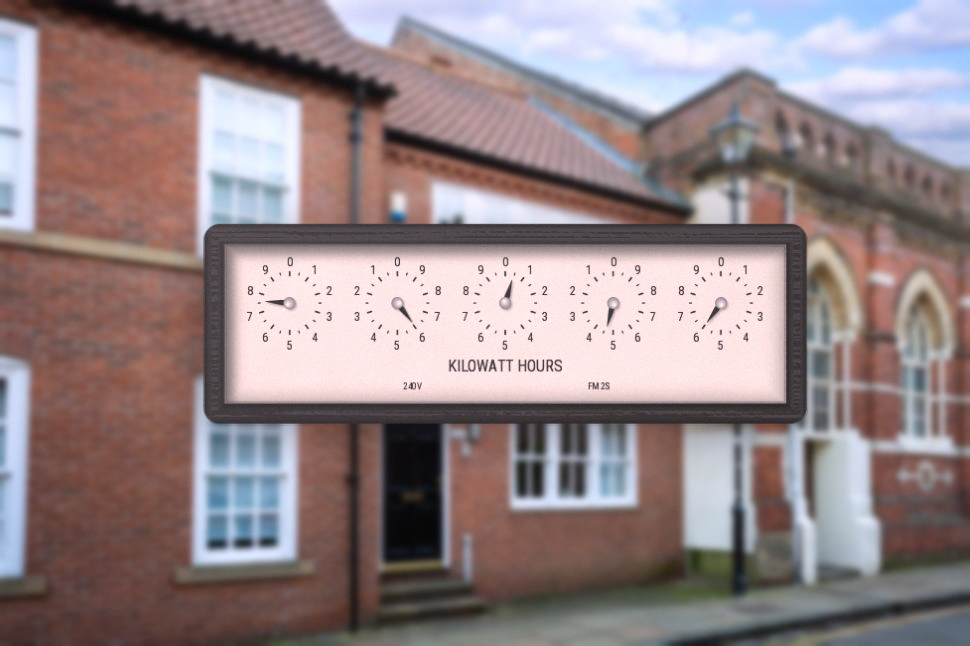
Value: **76046** kWh
